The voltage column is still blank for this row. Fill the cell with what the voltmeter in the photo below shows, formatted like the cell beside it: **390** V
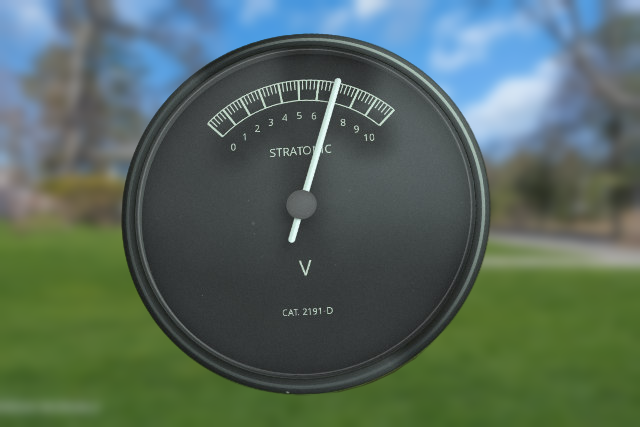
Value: **7** V
